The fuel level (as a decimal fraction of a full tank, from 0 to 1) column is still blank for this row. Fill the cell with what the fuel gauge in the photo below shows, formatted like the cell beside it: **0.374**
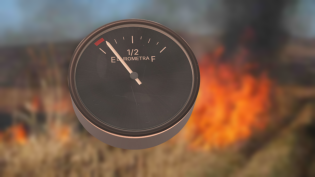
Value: **0.125**
